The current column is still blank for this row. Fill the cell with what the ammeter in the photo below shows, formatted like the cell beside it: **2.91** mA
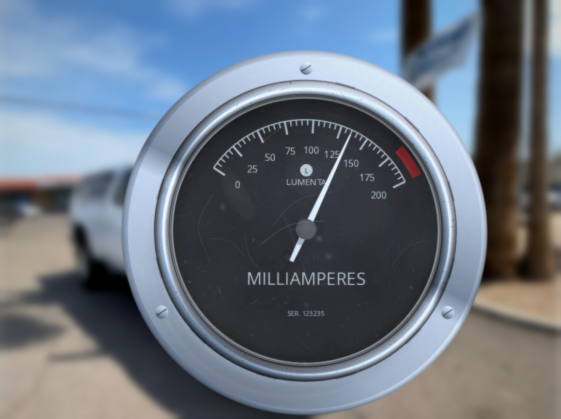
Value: **135** mA
